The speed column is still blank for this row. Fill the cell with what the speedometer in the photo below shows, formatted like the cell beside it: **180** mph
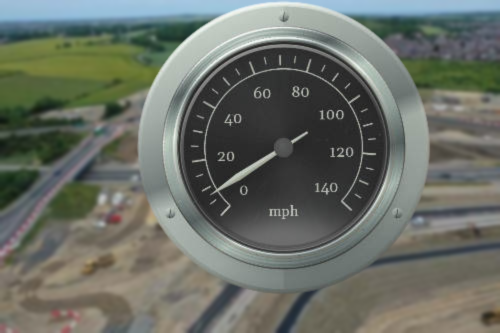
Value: **7.5** mph
